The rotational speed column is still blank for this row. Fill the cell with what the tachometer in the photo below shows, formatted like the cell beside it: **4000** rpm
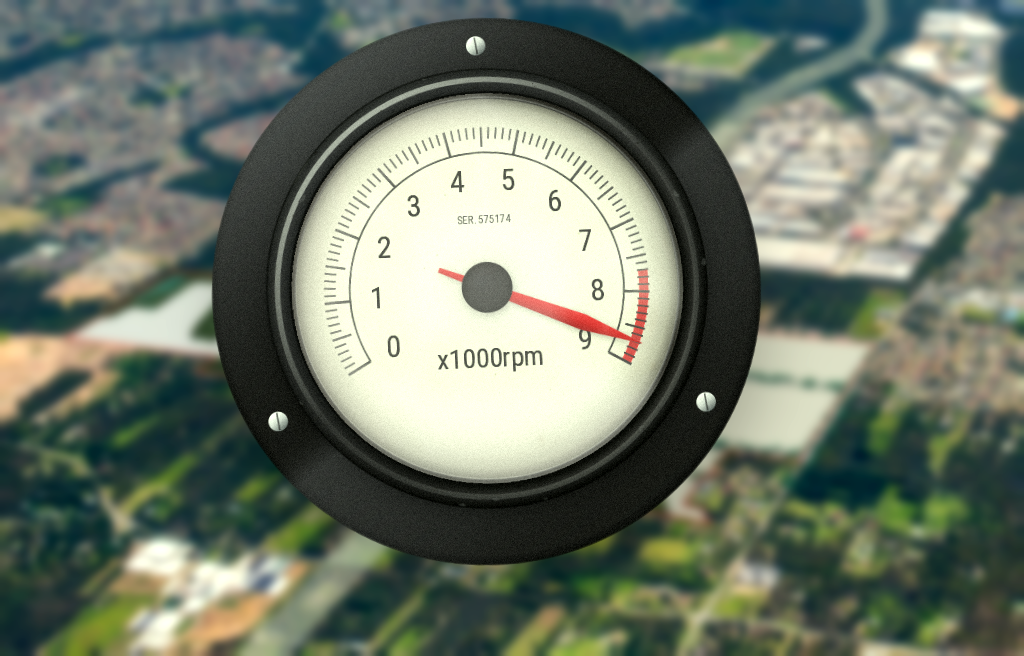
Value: **8700** rpm
